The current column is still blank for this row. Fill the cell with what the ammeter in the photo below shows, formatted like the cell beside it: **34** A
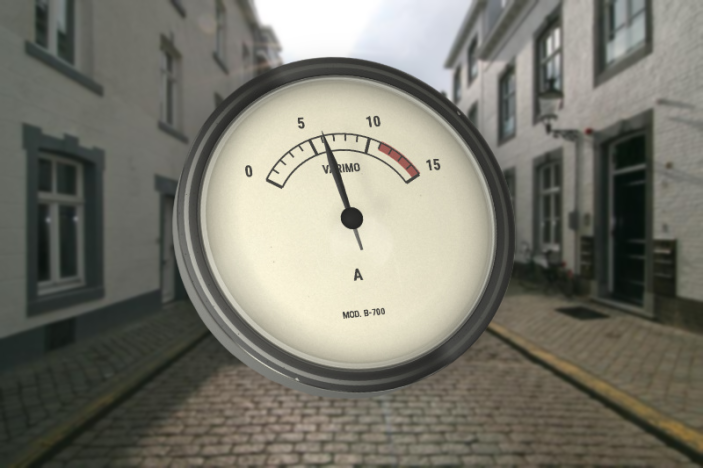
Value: **6** A
